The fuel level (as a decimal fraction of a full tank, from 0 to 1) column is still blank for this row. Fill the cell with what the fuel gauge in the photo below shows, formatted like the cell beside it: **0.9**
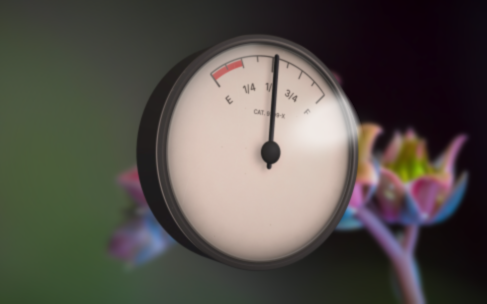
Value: **0.5**
